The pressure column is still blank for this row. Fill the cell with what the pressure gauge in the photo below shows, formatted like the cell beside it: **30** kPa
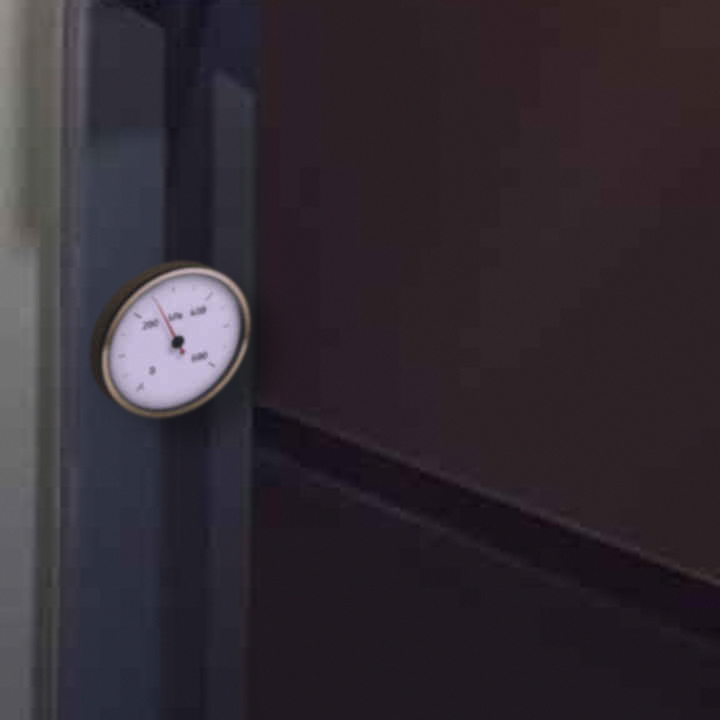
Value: **250** kPa
